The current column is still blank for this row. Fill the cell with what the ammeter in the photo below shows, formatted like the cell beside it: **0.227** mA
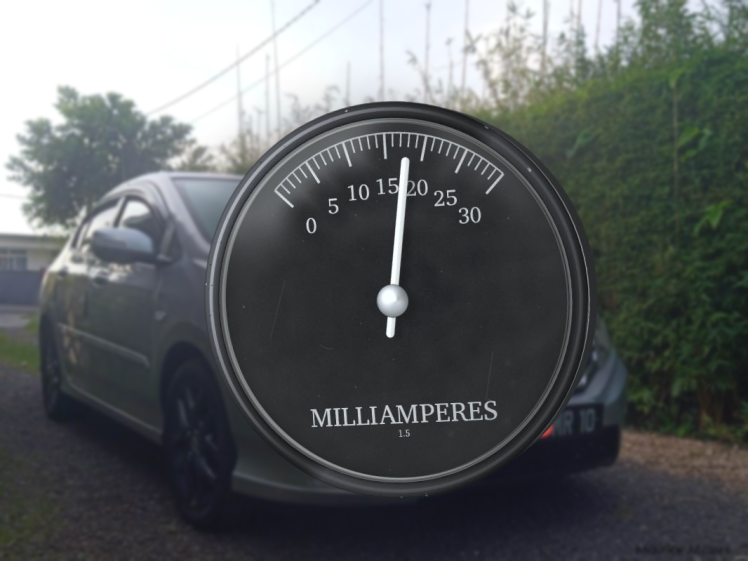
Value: **18** mA
